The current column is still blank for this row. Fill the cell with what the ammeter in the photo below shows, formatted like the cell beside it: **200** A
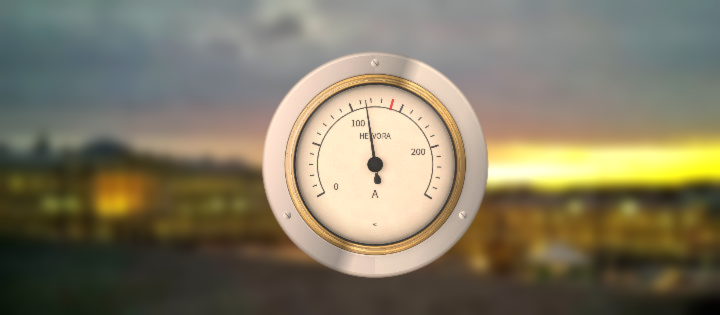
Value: **115** A
